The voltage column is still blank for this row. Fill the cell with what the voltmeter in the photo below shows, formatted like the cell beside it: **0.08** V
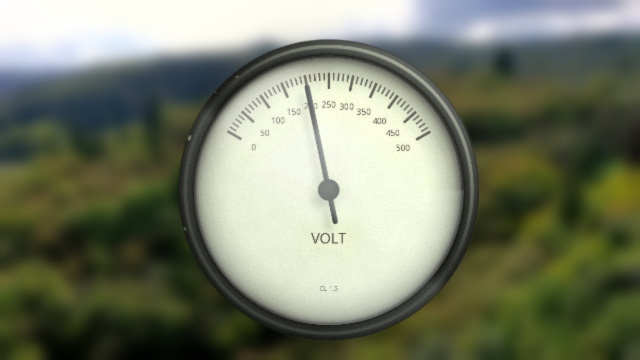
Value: **200** V
